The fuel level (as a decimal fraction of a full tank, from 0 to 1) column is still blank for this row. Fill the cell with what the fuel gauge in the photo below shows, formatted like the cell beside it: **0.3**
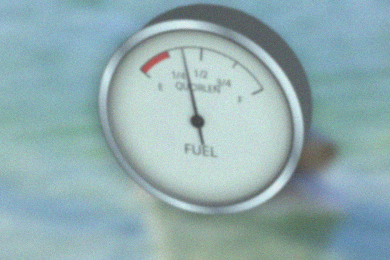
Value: **0.375**
